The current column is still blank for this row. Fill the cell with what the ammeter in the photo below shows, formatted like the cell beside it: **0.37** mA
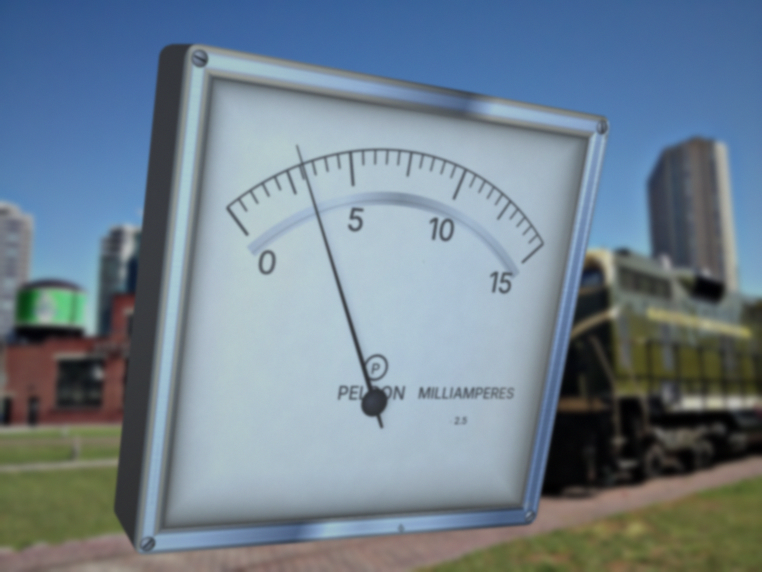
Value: **3** mA
